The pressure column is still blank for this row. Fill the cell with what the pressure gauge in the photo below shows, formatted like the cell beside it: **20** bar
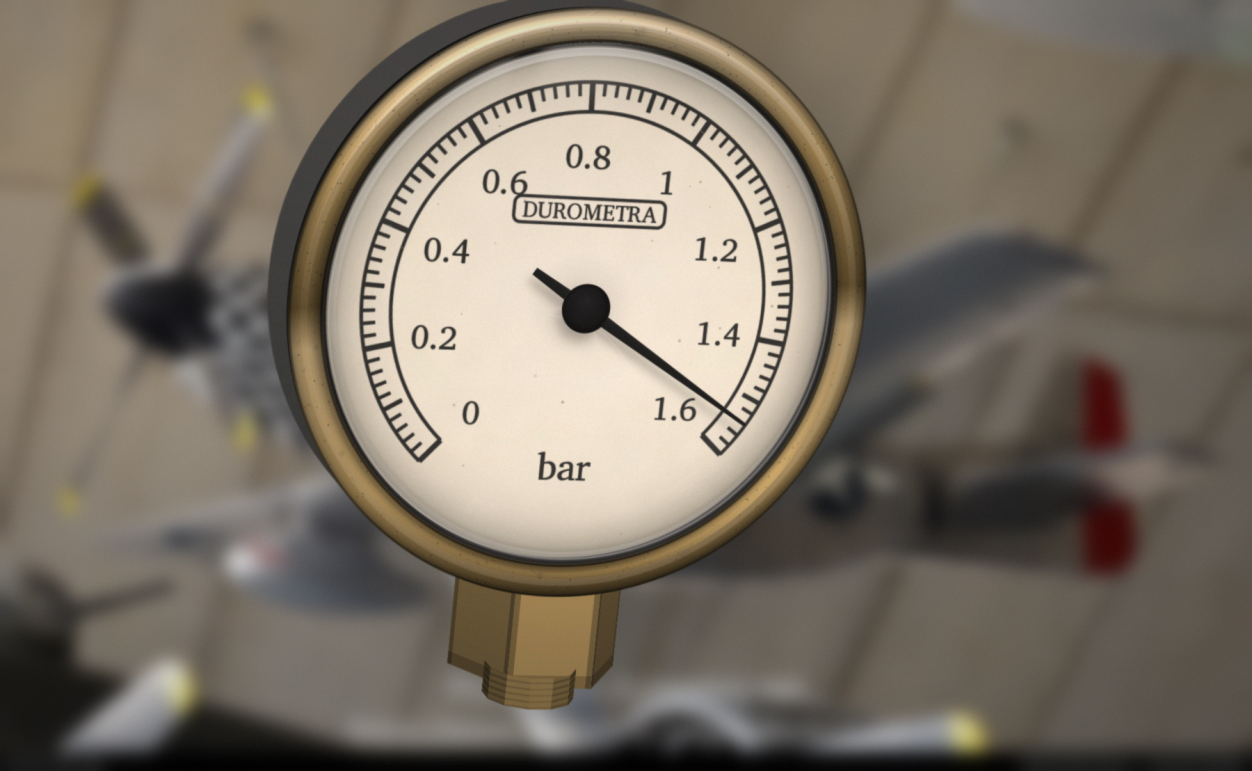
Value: **1.54** bar
